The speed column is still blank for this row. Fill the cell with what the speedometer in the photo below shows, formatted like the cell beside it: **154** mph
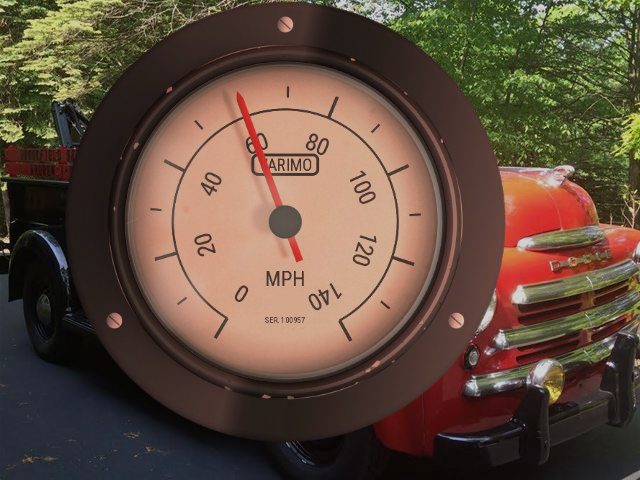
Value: **60** mph
